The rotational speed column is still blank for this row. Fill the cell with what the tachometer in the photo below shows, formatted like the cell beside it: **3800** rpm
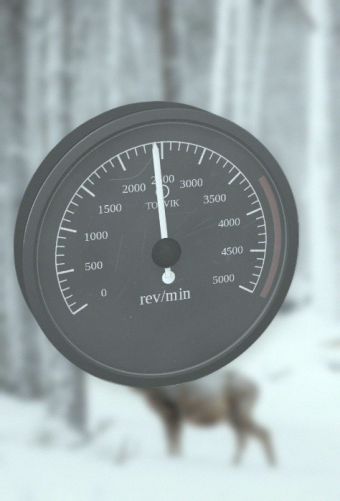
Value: **2400** rpm
